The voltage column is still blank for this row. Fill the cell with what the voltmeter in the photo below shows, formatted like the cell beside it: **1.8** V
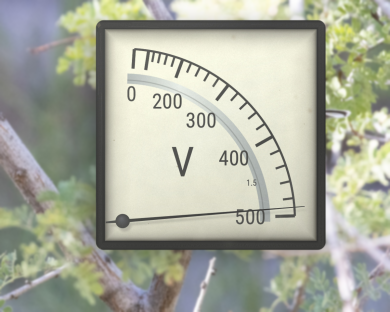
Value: **490** V
